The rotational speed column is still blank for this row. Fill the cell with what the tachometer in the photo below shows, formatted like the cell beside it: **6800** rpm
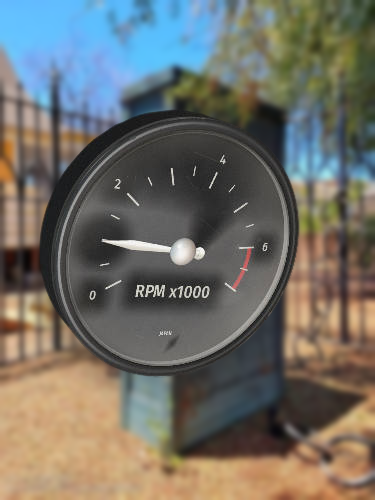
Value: **1000** rpm
